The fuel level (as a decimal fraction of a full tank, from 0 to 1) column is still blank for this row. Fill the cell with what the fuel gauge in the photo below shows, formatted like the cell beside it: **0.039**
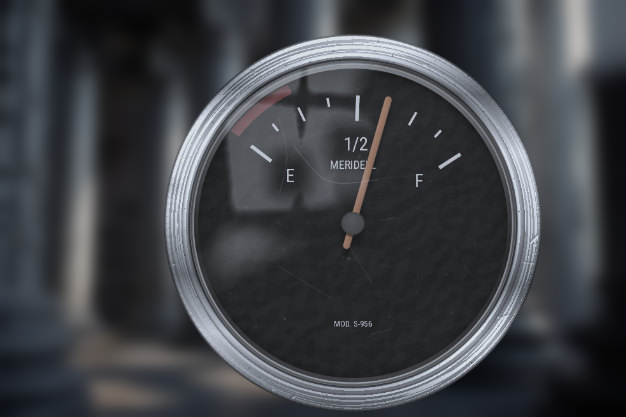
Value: **0.625**
